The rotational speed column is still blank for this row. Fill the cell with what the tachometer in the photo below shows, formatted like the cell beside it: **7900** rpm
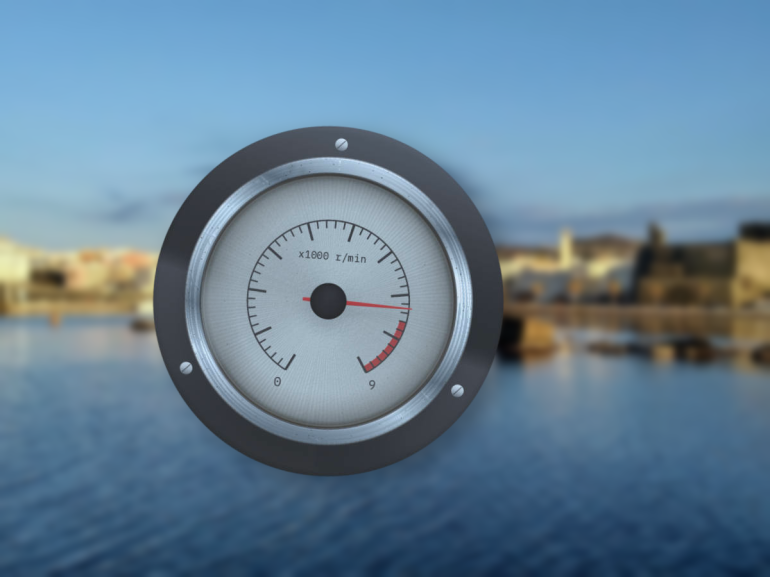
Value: **7300** rpm
